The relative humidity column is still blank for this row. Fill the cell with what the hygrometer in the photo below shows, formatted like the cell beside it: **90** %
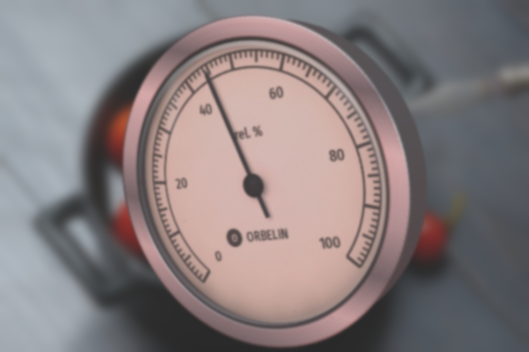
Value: **45** %
